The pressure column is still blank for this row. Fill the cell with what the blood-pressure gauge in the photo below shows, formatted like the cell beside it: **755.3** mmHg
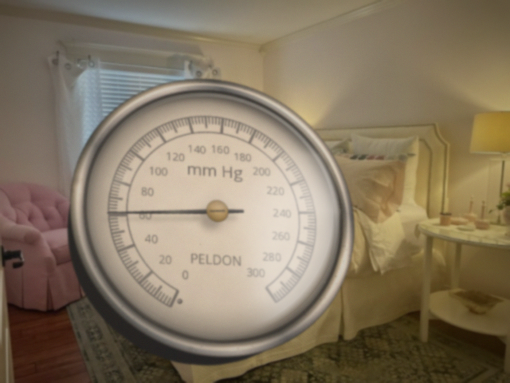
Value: **60** mmHg
